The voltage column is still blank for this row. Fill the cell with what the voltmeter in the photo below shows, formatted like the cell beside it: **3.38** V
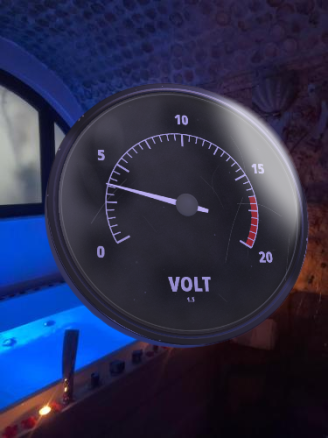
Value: **3.5** V
